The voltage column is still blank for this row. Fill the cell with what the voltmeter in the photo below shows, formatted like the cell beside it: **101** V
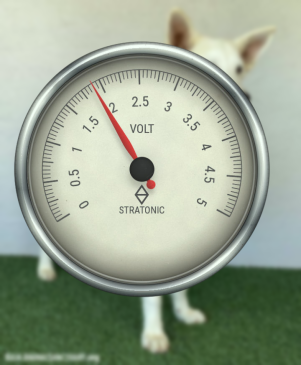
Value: **1.9** V
